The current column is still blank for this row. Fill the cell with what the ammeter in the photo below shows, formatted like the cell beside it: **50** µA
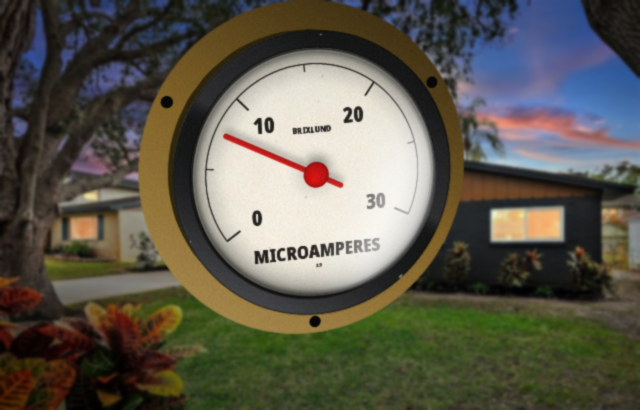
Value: **7.5** µA
